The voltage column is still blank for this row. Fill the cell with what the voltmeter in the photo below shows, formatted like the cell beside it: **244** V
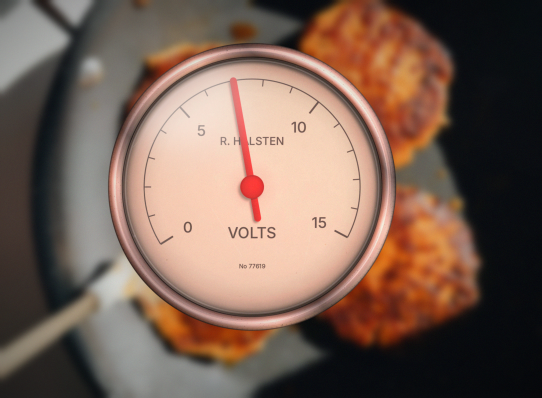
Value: **7** V
